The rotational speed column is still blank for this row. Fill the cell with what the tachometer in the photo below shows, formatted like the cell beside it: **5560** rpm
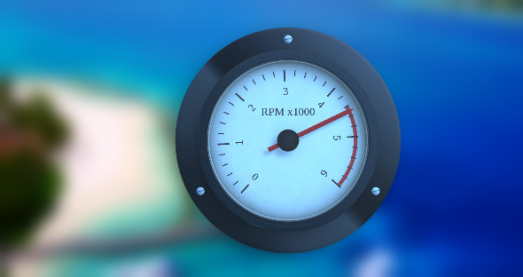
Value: **4500** rpm
